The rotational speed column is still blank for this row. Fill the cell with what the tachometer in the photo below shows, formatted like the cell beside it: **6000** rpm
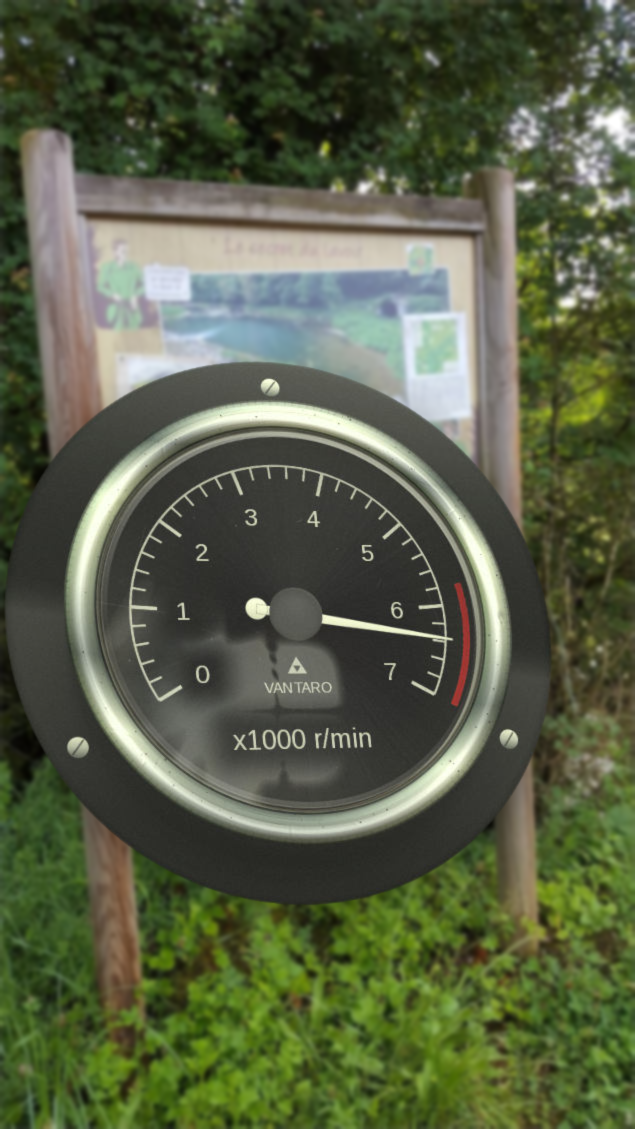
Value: **6400** rpm
